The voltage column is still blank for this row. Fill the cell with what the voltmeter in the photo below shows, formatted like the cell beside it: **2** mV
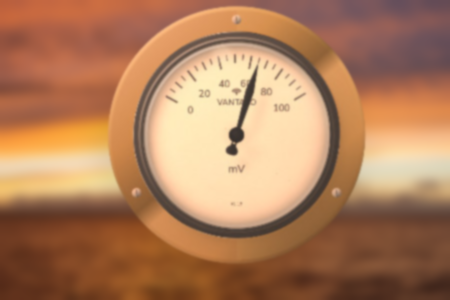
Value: **65** mV
